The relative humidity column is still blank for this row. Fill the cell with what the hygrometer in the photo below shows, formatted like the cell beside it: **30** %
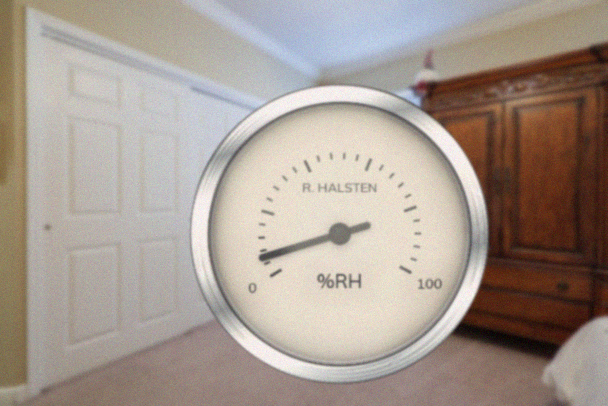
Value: **6** %
